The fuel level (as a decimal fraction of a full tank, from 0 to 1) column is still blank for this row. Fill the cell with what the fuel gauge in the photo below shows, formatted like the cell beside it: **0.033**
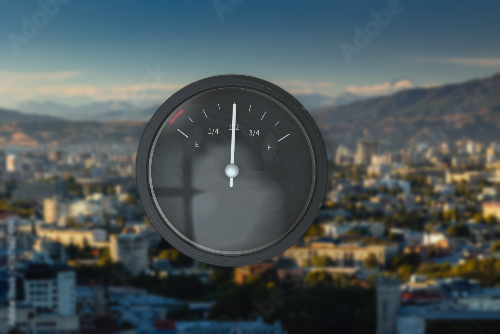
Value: **0.5**
